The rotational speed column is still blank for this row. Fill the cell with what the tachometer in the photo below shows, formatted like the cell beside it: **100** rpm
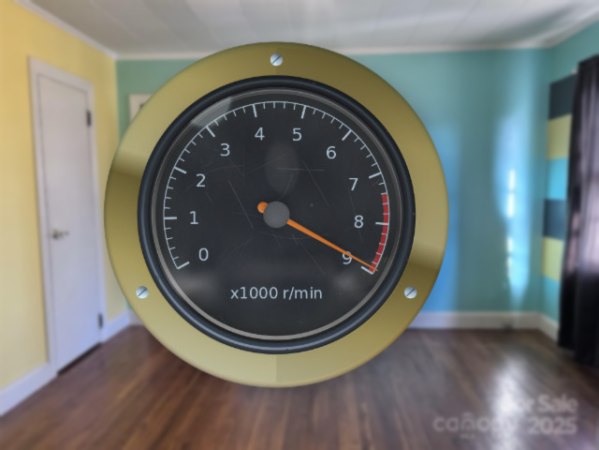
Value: **8900** rpm
